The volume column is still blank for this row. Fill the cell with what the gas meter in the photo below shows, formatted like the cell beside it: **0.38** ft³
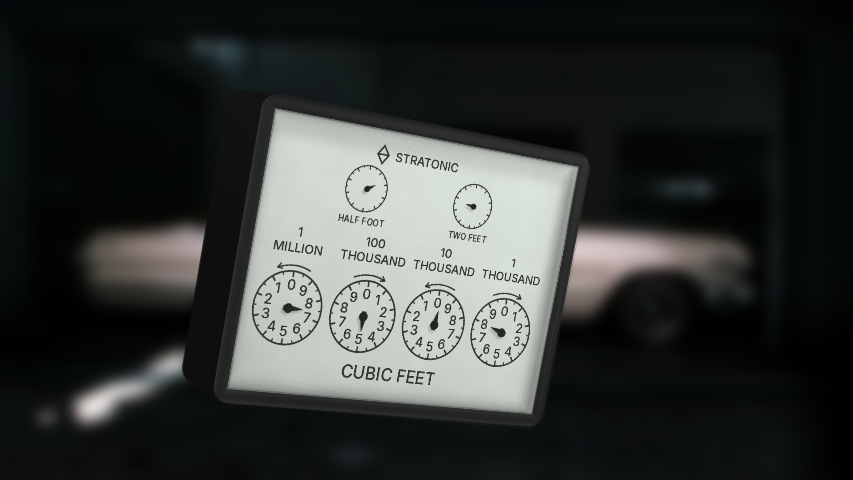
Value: **749800** ft³
